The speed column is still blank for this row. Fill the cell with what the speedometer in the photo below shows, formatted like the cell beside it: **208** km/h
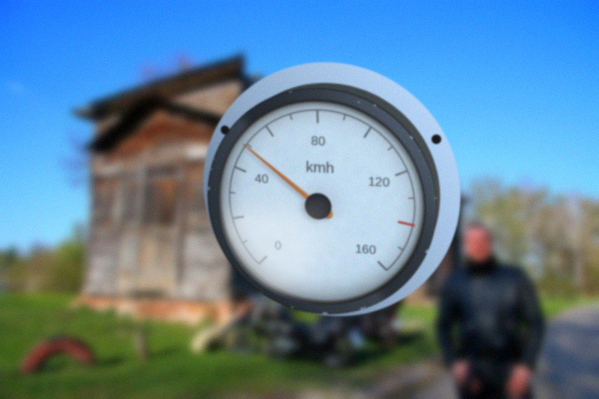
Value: **50** km/h
